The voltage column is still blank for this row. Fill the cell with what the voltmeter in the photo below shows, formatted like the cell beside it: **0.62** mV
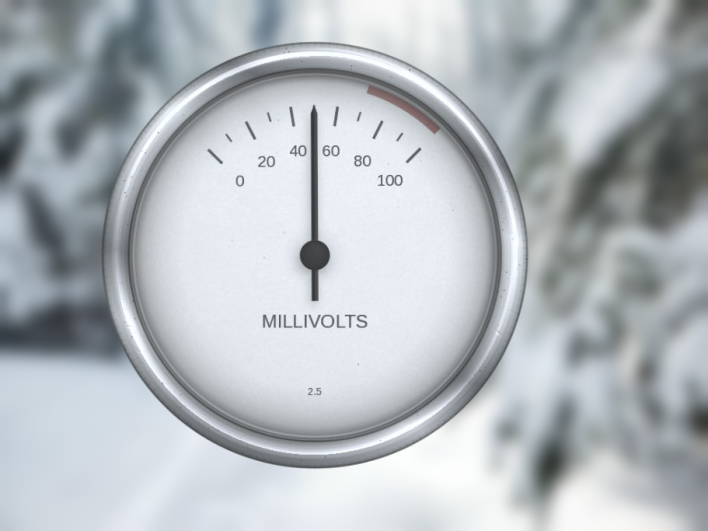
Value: **50** mV
